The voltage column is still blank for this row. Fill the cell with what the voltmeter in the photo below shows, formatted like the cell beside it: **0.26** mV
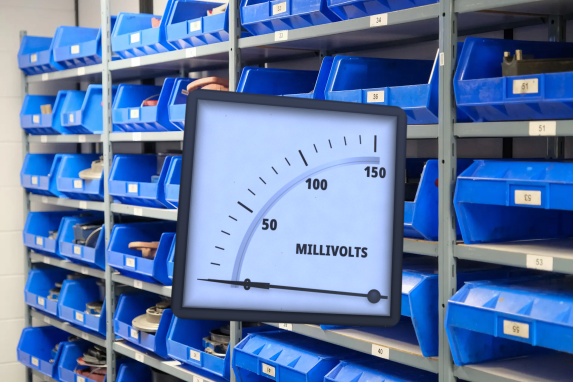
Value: **0** mV
